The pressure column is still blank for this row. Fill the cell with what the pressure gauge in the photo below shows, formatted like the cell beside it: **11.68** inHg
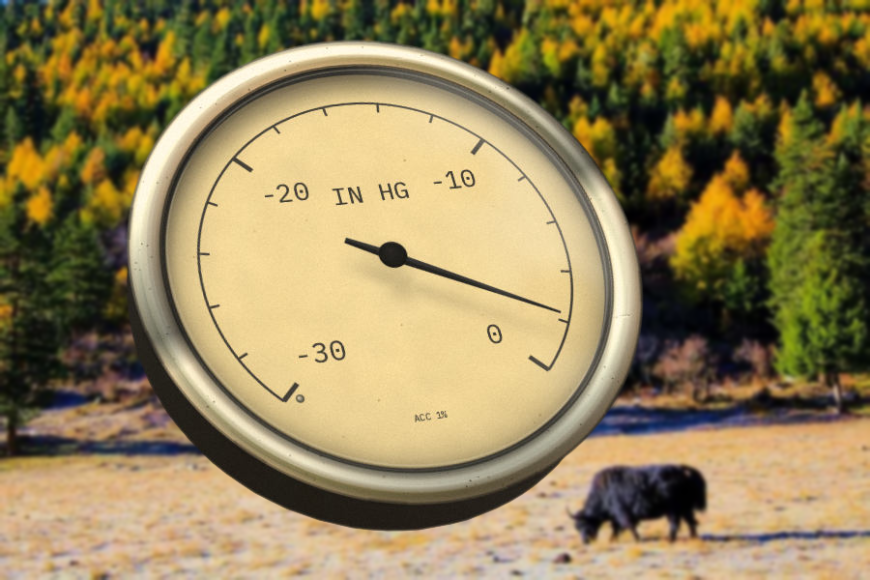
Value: **-2** inHg
